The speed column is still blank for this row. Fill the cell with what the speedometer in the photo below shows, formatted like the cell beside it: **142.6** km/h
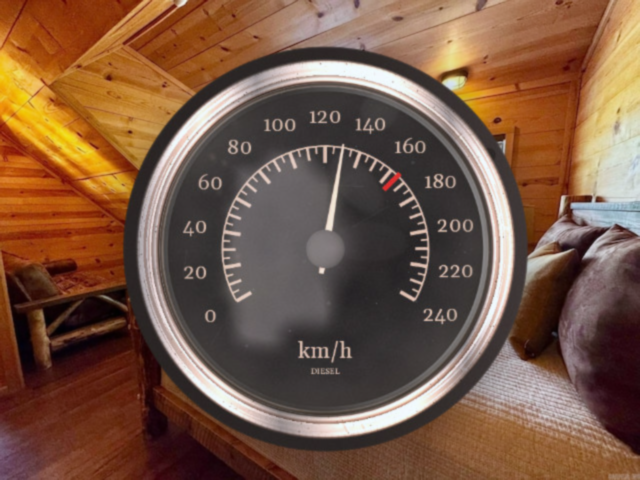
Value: **130** km/h
